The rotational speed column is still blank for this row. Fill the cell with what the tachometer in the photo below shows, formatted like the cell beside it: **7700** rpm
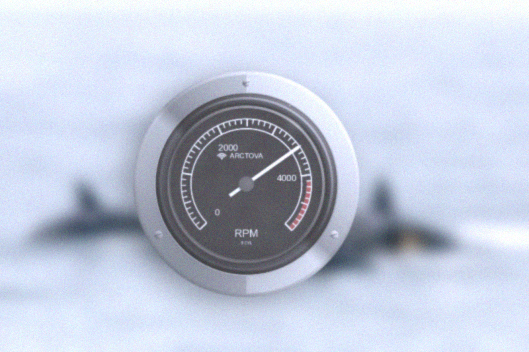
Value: **3500** rpm
